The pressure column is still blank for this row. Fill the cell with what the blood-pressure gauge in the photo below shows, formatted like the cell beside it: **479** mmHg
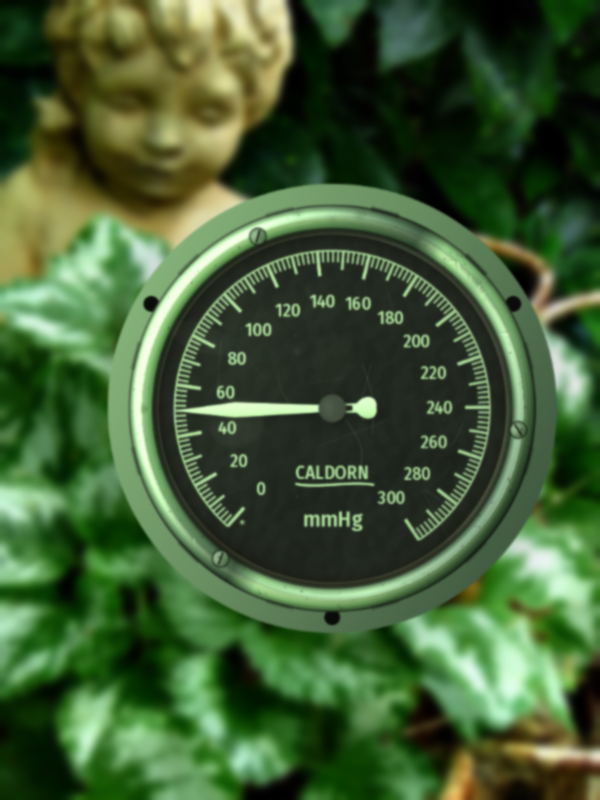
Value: **50** mmHg
